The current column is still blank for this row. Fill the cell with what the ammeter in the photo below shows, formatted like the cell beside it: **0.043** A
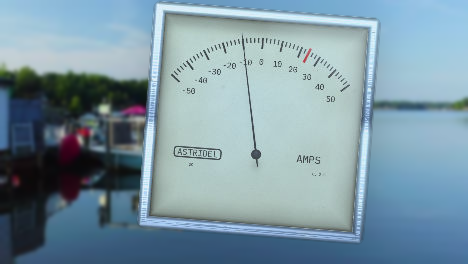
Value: **-10** A
